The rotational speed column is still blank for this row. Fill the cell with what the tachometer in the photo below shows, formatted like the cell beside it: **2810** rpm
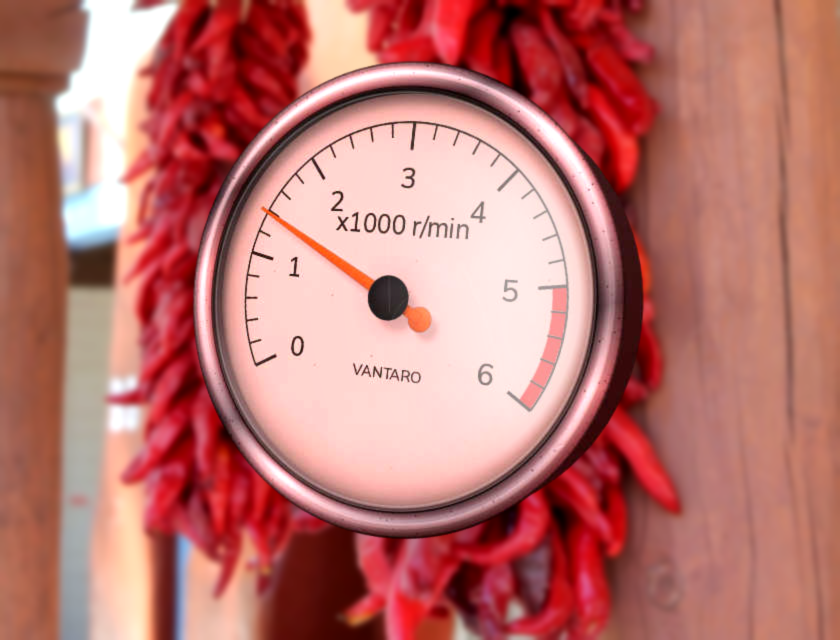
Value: **1400** rpm
